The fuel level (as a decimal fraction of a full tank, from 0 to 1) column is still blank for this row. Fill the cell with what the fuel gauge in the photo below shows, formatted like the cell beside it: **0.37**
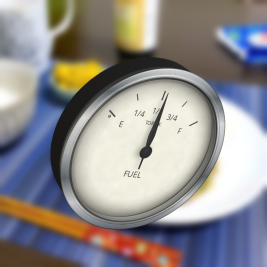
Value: **0.5**
